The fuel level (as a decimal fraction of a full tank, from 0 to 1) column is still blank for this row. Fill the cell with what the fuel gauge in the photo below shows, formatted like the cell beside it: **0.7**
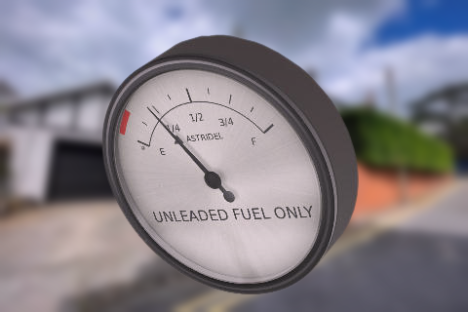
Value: **0.25**
